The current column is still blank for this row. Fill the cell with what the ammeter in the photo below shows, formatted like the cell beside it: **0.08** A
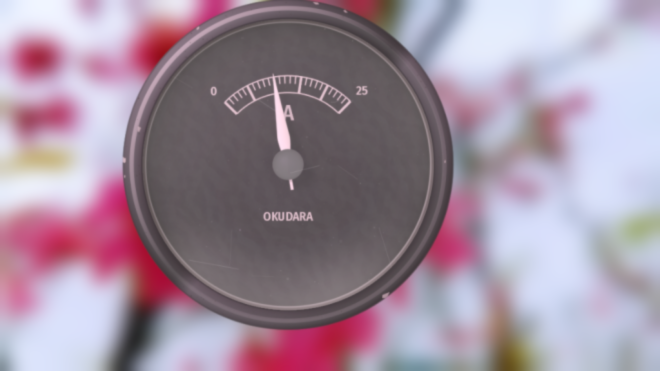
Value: **10** A
